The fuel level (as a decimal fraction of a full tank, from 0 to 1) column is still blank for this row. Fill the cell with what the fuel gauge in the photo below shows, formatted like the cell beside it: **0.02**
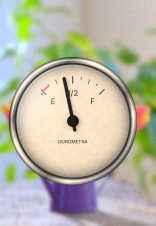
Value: **0.375**
